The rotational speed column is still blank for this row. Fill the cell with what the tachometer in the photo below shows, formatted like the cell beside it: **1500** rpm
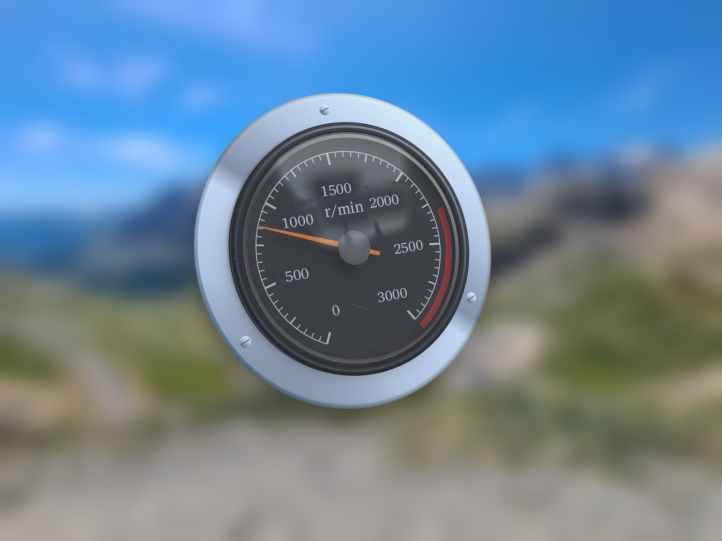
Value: **850** rpm
